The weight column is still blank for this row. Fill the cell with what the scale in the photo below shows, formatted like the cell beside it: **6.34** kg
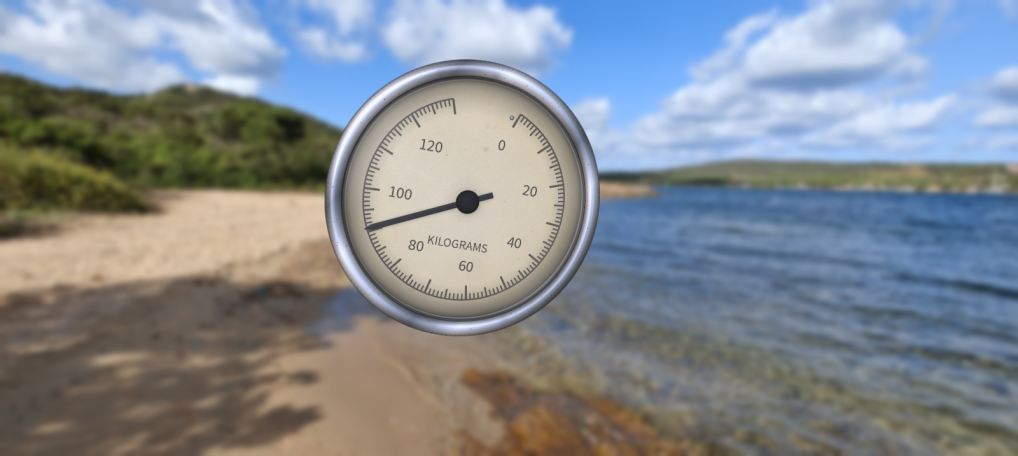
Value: **91** kg
